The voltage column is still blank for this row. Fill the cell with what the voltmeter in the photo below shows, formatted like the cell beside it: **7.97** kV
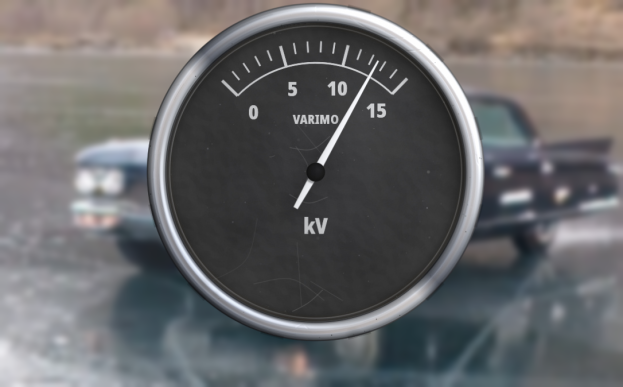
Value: **12.5** kV
